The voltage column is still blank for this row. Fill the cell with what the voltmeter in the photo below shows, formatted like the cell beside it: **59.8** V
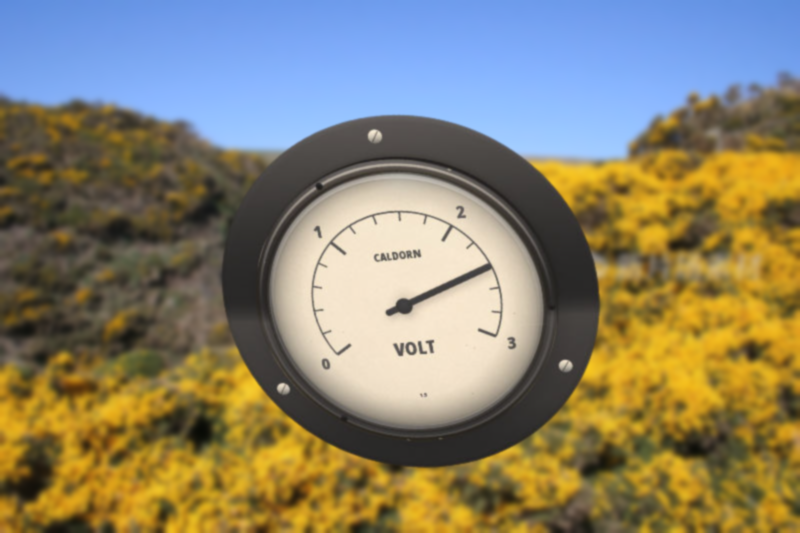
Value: **2.4** V
